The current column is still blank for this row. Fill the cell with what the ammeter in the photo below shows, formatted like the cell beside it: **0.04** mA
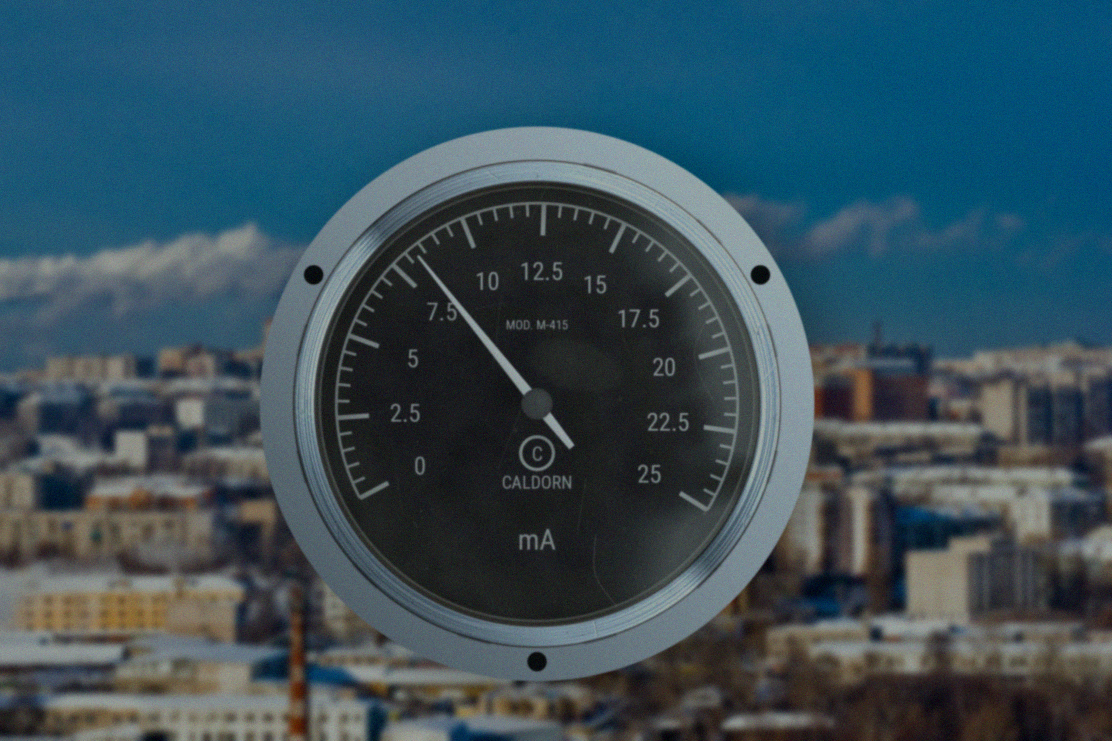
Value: **8.25** mA
